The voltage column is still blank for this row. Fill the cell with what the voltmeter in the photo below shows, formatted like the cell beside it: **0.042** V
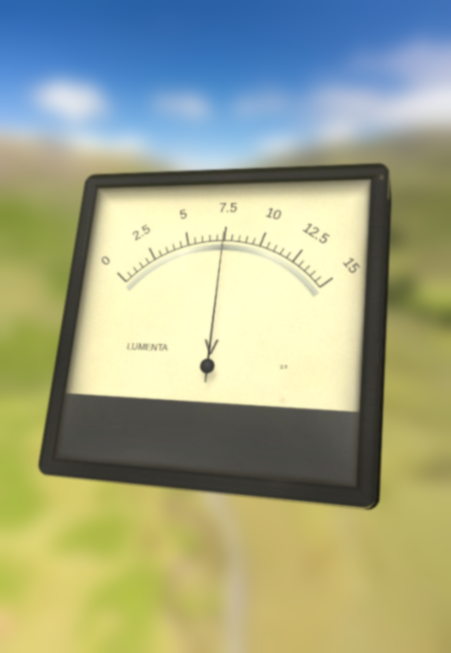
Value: **7.5** V
